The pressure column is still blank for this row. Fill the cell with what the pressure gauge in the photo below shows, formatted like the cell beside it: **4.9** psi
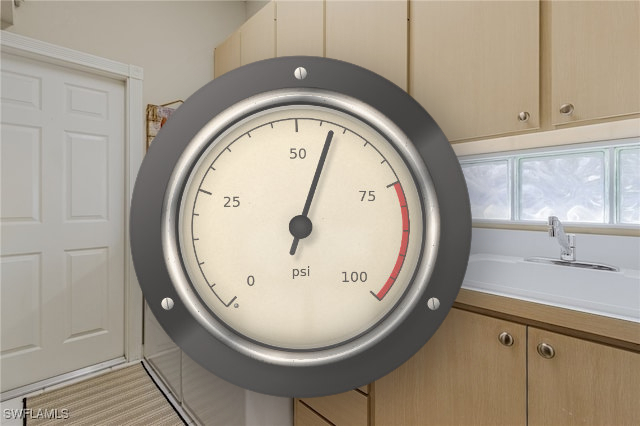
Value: **57.5** psi
